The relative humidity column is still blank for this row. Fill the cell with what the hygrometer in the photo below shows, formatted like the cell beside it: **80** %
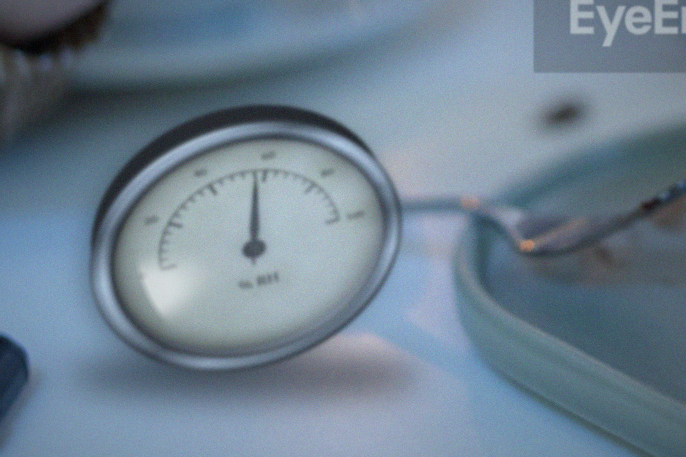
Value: **56** %
